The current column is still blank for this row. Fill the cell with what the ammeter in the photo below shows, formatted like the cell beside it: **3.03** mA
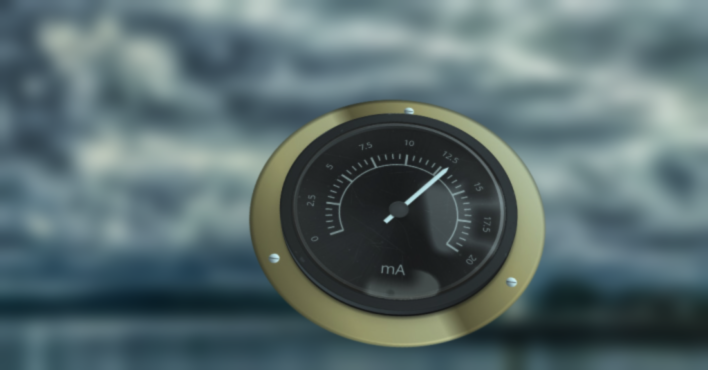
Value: **13** mA
